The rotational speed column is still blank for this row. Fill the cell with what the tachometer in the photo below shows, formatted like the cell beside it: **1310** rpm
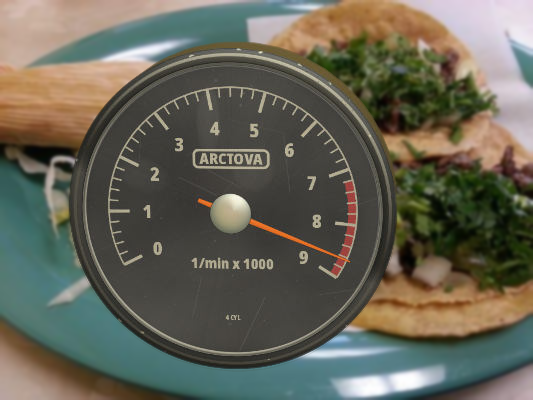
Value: **8600** rpm
